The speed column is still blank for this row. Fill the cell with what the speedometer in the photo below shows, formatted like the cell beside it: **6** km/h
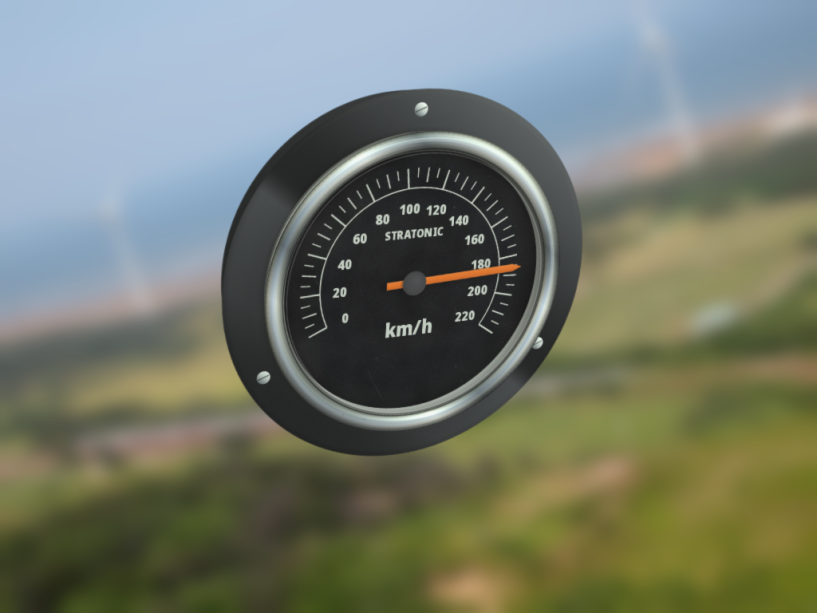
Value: **185** km/h
